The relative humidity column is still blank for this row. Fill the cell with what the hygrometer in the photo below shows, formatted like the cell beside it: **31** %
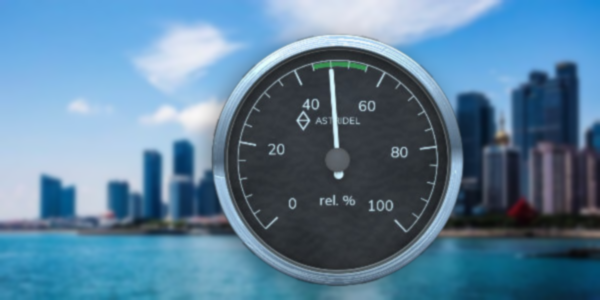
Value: **48** %
